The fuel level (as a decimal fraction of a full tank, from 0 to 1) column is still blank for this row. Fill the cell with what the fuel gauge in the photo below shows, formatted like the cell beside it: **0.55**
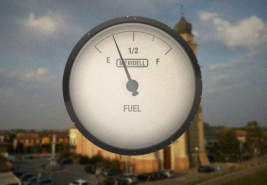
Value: **0.25**
